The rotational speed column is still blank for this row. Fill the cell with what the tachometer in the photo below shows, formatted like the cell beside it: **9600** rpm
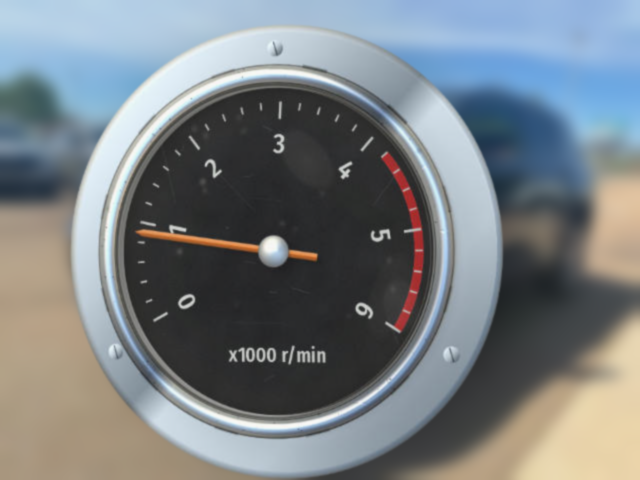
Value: **900** rpm
